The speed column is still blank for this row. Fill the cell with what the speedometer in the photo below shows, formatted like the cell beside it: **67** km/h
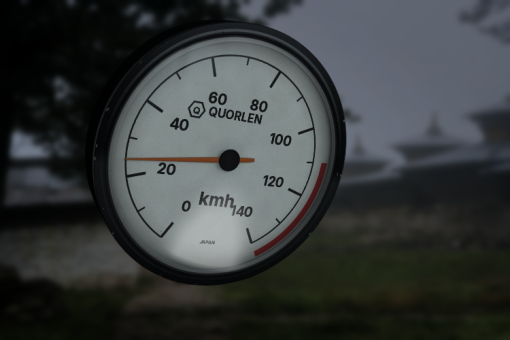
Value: **25** km/h
